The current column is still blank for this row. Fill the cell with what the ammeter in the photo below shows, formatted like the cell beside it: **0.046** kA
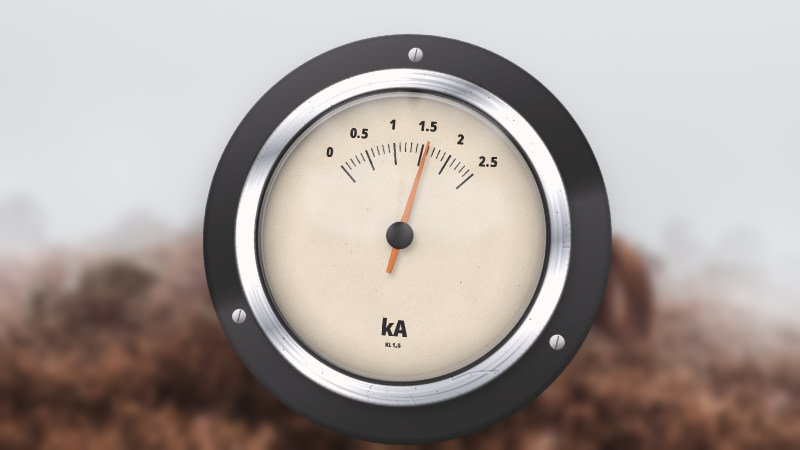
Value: **1.6** kA
